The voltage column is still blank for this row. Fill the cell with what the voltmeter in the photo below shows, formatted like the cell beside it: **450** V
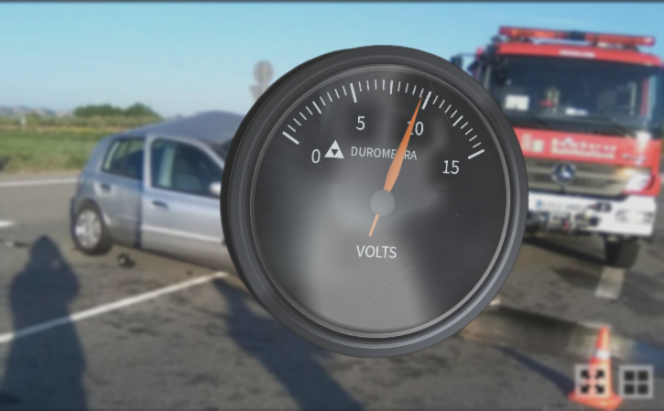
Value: **9.5** V
